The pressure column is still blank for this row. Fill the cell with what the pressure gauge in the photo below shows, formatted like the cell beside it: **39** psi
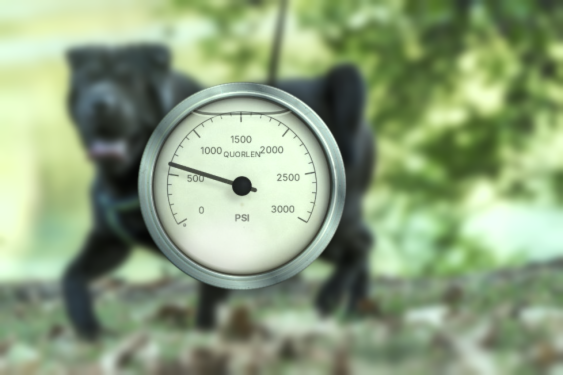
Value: **600** psi
